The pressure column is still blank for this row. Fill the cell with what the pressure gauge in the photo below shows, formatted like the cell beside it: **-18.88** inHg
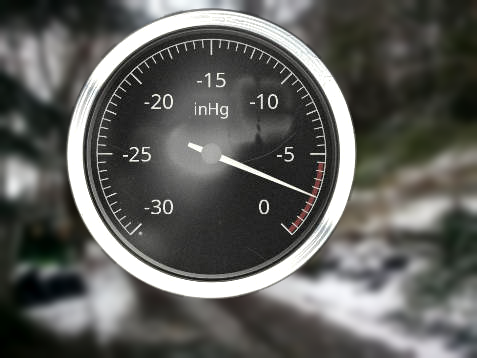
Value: **-2.5** inHg
